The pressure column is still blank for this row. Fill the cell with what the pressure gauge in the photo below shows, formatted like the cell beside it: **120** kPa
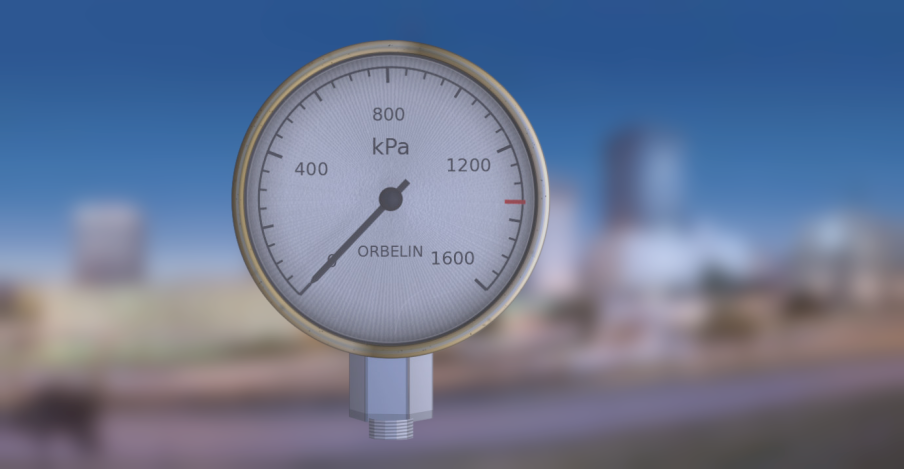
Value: **0** kPa
